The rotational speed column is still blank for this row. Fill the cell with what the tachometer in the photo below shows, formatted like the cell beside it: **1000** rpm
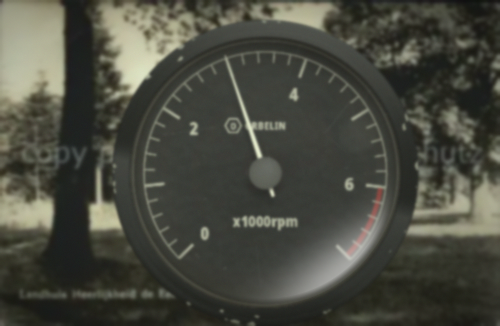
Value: **3000** rpm
